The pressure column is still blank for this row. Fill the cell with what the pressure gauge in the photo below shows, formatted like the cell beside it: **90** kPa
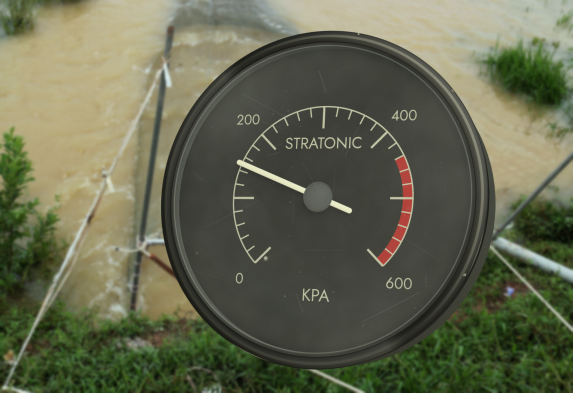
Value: **150** kPa
